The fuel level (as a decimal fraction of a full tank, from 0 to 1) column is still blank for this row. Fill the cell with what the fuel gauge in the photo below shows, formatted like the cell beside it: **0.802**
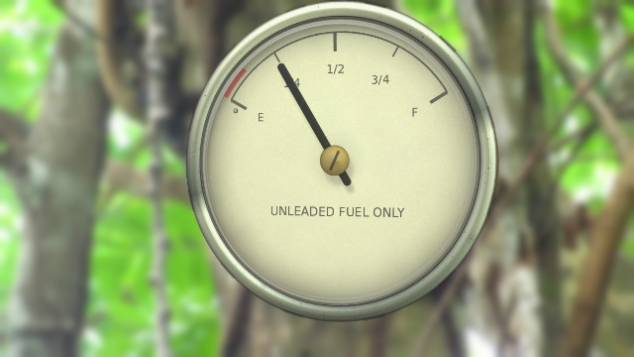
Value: **0.25**
